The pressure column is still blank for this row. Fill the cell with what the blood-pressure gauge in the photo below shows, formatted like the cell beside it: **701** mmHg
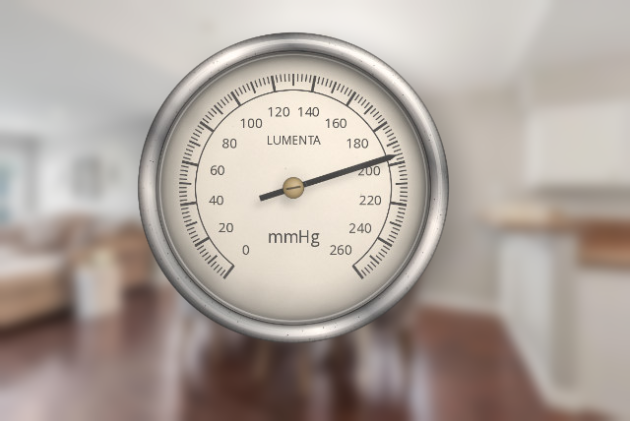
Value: **196** mmHg
